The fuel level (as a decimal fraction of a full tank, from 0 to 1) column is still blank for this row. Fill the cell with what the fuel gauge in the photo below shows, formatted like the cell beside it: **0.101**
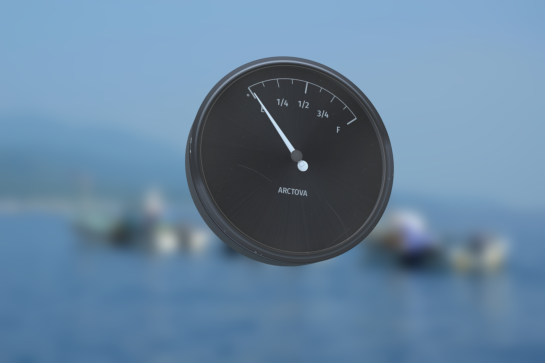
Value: **0**
